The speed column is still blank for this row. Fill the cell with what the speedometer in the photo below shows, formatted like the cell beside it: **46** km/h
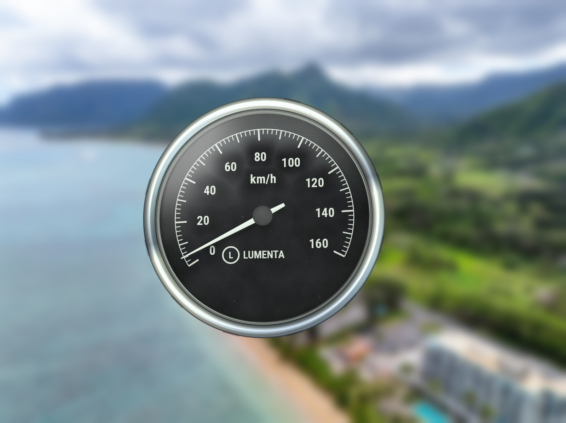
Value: **4** km/h
